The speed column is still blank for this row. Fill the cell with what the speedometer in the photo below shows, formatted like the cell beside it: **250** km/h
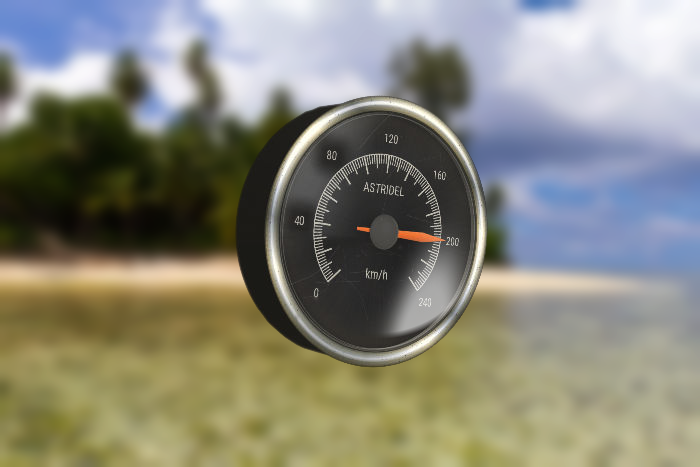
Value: **200** km/h
